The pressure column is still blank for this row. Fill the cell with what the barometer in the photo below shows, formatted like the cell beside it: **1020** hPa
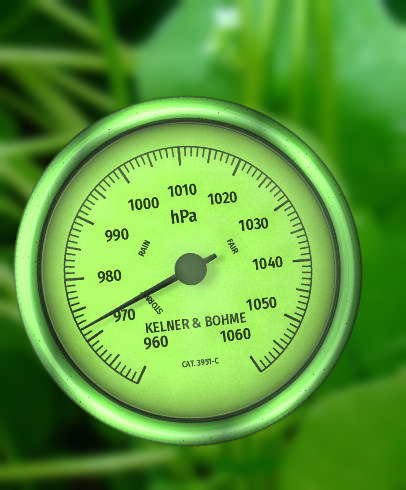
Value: **972** hPa
